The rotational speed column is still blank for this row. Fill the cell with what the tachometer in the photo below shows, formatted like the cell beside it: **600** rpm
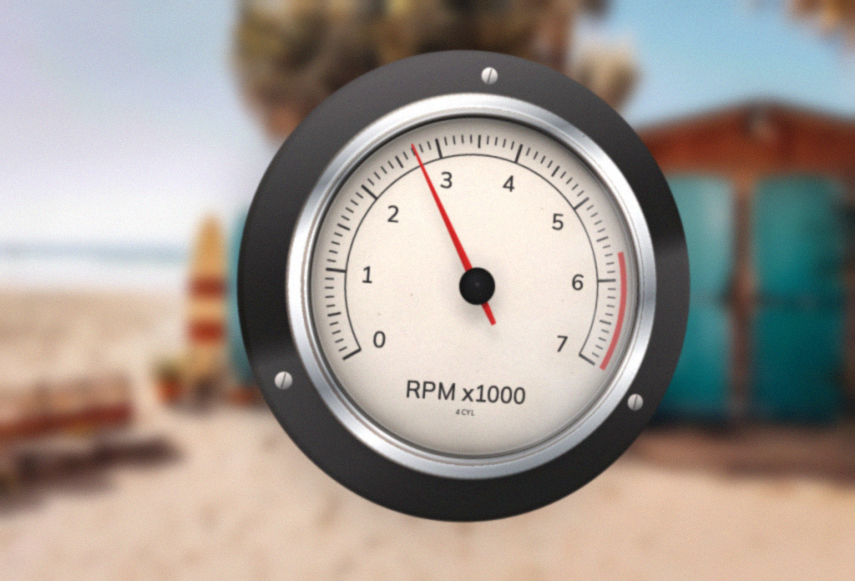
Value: **2700** rpm
